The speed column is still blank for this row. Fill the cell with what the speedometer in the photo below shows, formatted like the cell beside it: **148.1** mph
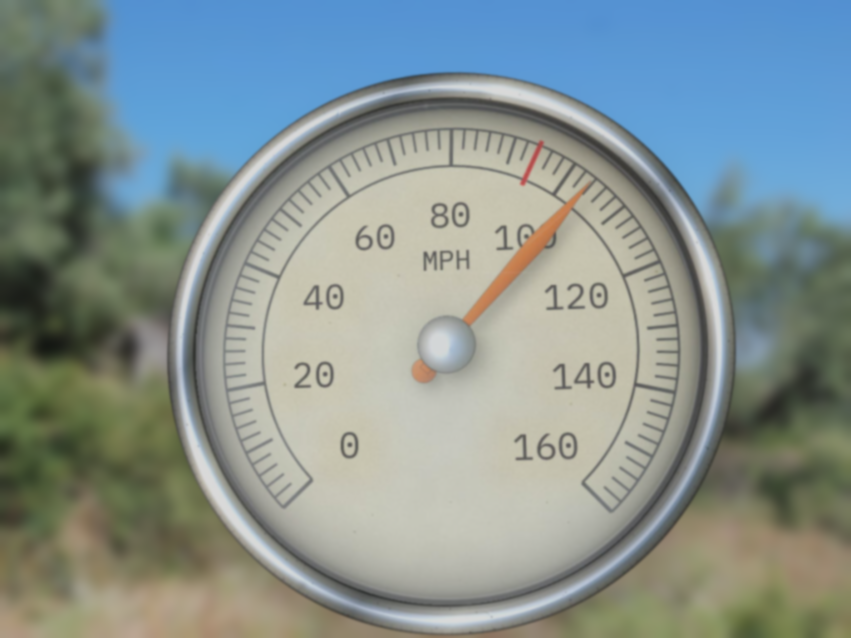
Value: **104** mph
